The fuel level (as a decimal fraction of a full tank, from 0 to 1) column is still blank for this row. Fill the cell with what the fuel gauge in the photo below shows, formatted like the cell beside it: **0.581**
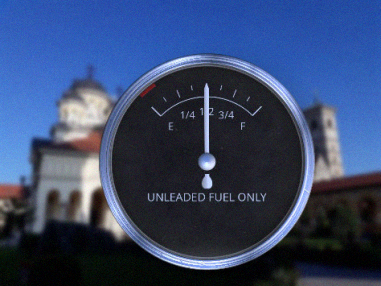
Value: **0.5**
